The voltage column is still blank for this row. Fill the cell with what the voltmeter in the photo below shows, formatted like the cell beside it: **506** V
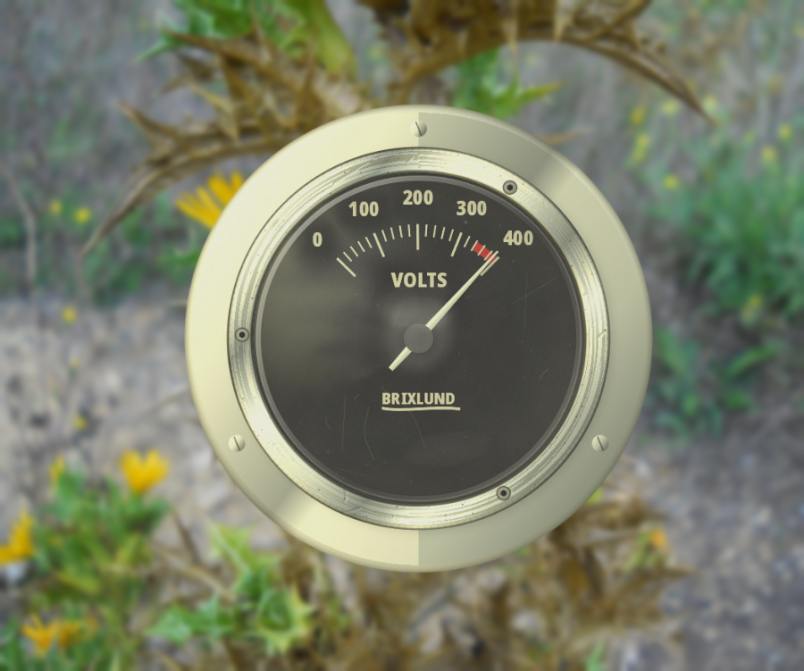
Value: **390** V
